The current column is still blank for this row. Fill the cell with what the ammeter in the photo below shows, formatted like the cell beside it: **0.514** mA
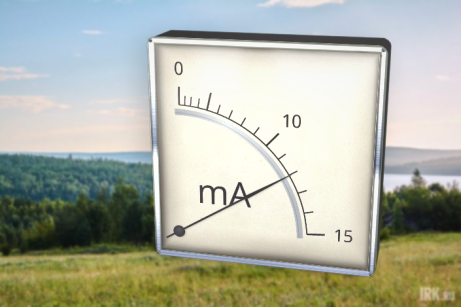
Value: **12** mA
